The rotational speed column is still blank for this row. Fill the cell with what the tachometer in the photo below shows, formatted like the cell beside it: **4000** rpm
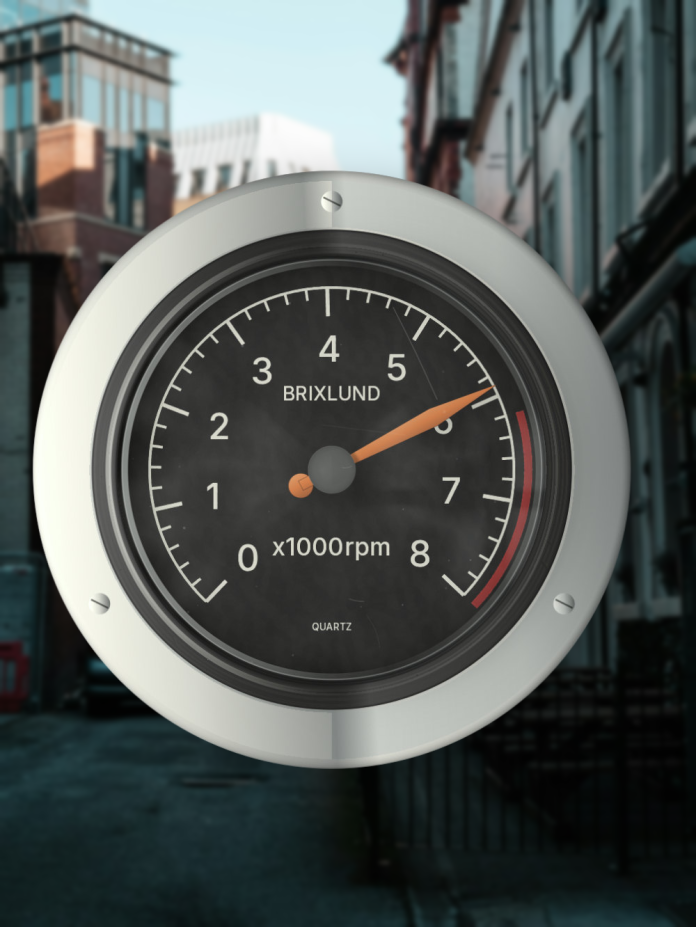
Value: **5900** rpm
